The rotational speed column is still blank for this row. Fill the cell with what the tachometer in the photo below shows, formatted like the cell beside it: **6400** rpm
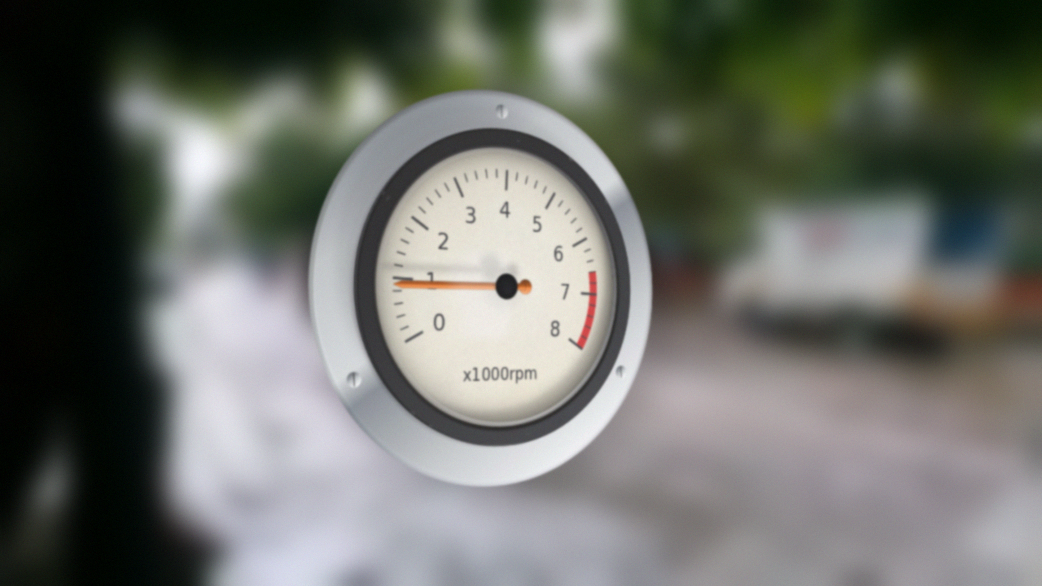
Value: **900** rpm
